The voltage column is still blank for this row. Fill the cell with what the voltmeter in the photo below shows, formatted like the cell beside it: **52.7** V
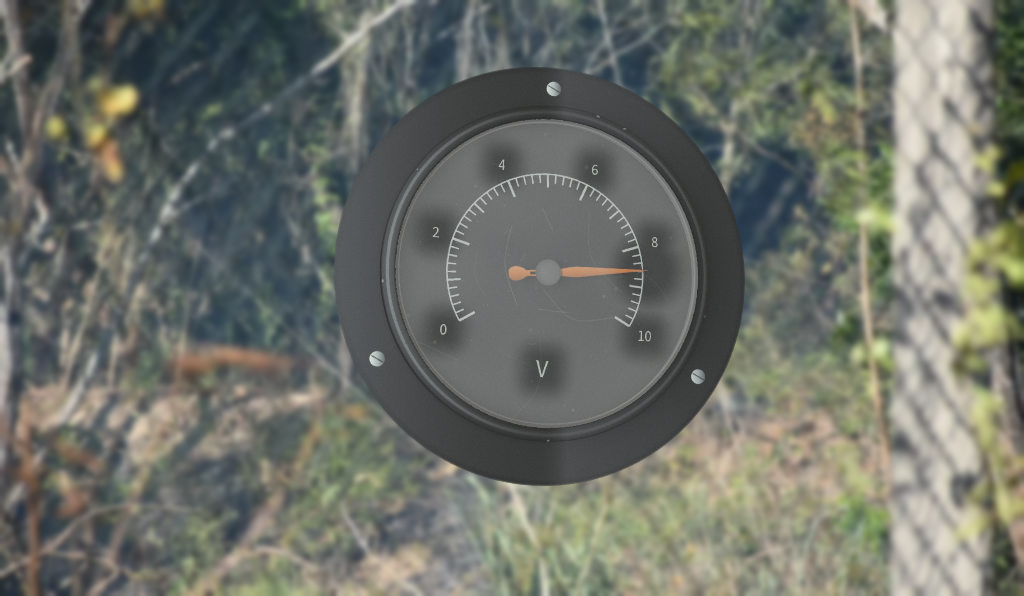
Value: **8.6** V
